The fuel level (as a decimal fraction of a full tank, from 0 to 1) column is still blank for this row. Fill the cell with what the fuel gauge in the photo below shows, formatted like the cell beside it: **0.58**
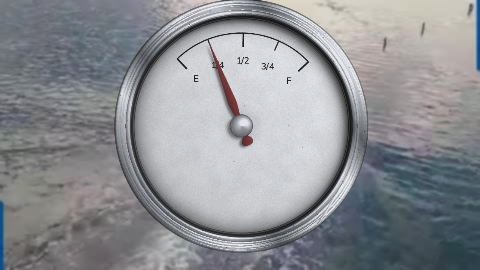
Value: **0.25**
